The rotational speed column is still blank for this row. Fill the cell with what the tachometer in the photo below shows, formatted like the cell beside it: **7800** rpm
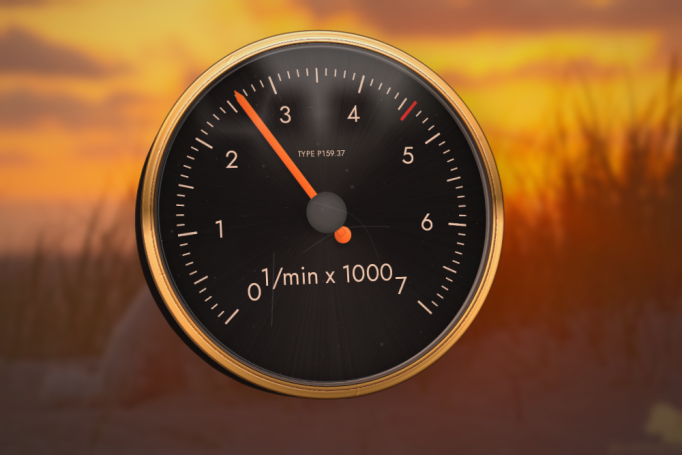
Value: **2600** rpm
